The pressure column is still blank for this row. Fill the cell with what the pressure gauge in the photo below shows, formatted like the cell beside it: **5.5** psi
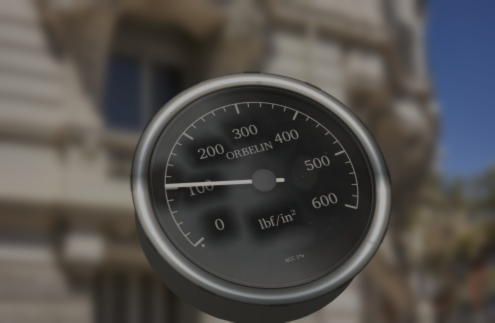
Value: **100** psi
